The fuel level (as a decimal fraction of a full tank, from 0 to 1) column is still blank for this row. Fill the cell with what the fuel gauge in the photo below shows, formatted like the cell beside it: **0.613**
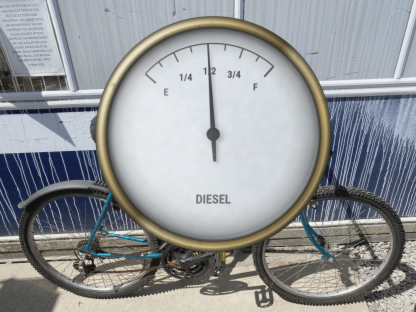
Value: **0.5**
